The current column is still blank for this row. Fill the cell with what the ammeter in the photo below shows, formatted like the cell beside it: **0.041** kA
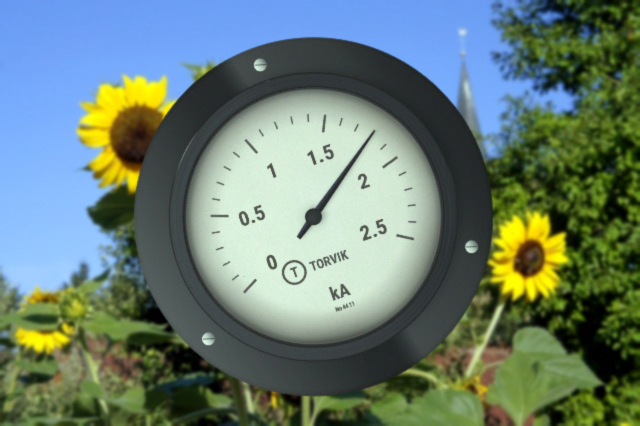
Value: **1.8** kA
